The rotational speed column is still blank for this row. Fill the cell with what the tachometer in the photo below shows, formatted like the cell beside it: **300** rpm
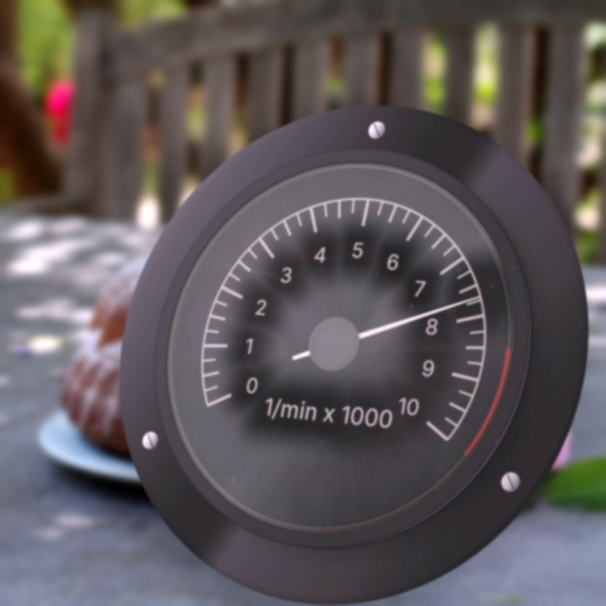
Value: **7750** rpm
